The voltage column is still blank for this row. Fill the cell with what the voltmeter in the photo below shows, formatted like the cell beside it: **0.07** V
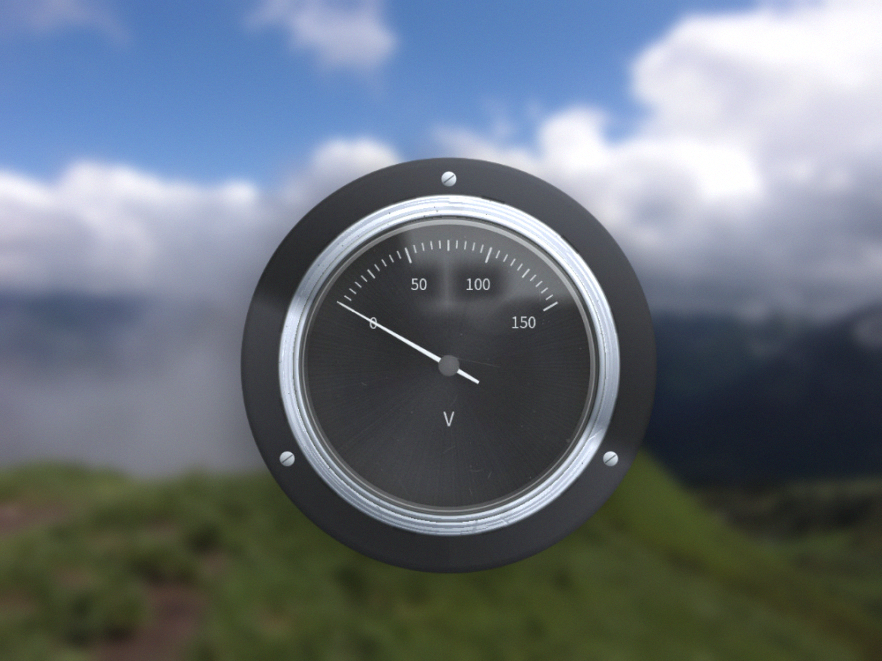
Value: **0** V
